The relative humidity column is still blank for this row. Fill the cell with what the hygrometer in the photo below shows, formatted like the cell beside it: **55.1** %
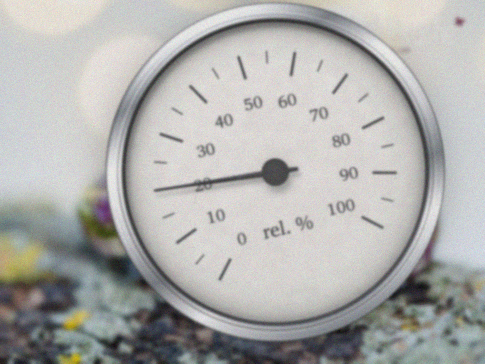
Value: **20** %
